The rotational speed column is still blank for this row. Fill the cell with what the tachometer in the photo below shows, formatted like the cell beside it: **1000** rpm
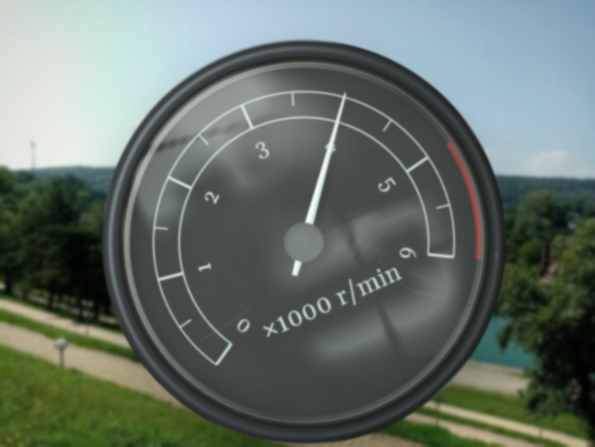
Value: **4000** rpm
